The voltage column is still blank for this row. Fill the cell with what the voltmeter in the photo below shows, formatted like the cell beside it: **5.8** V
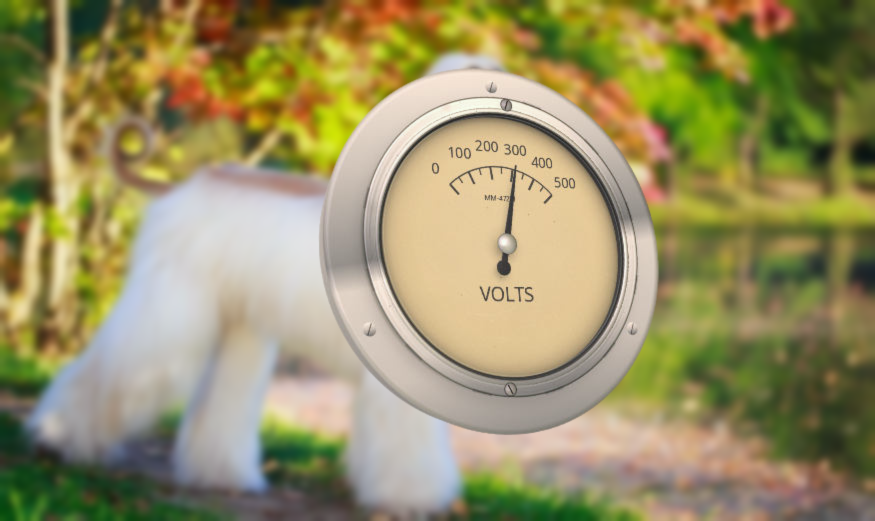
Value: **300** V
